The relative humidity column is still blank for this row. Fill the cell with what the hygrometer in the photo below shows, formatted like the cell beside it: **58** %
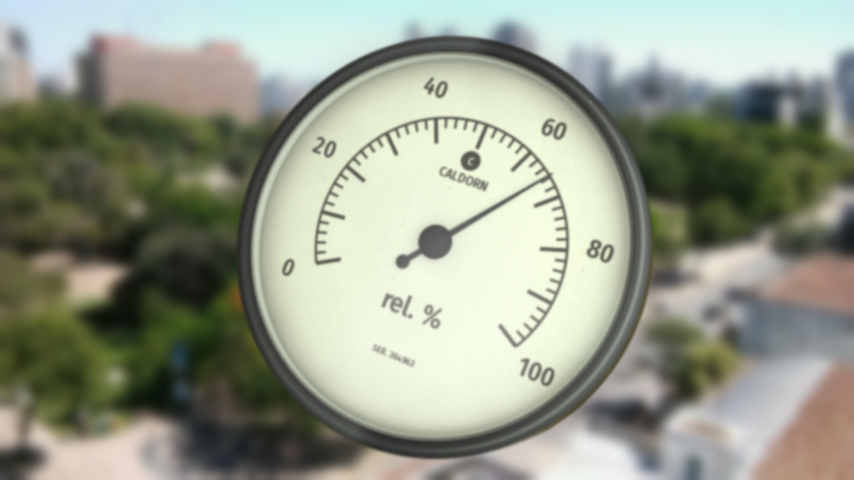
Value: **66** %
